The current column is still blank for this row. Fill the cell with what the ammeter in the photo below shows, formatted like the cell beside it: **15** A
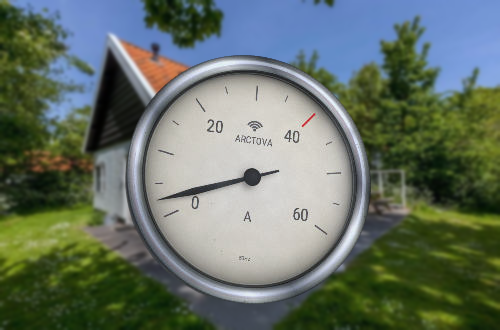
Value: **2.5** A
